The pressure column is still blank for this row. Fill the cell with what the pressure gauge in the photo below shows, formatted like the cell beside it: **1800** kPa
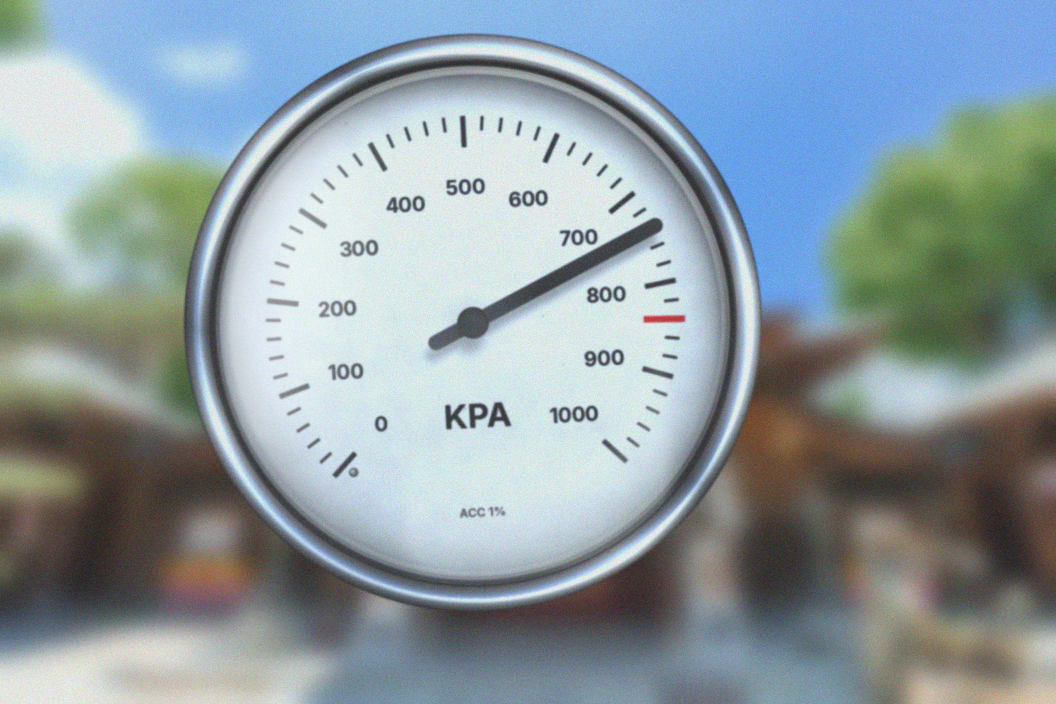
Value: **740** kPa
